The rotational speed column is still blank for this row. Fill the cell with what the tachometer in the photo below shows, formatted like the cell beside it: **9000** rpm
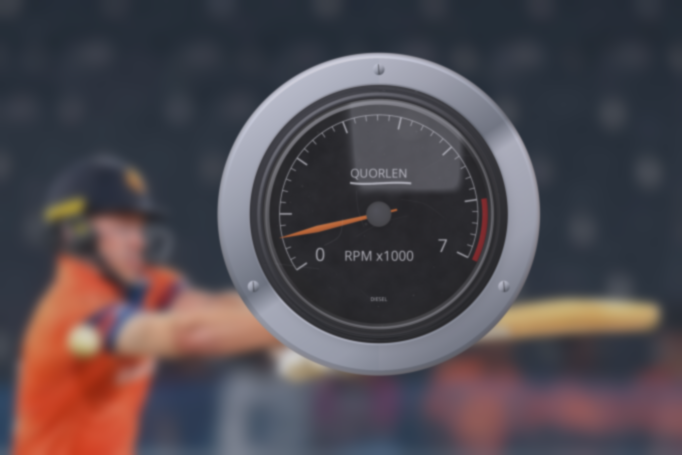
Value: **600** rpm
